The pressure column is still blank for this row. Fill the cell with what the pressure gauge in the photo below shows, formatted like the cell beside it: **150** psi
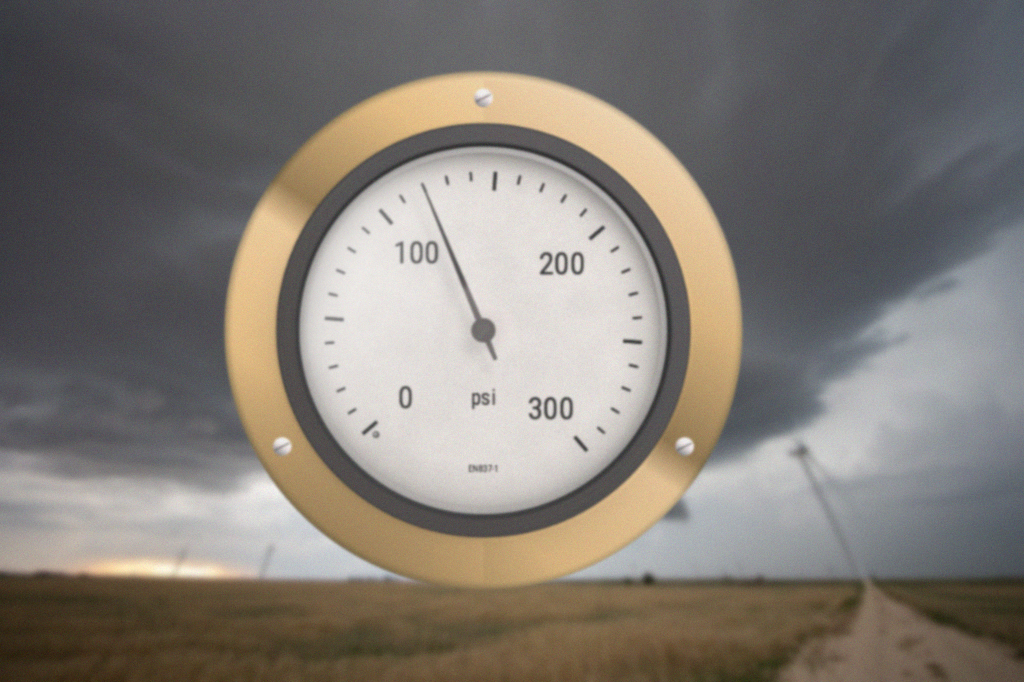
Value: **120** psi
